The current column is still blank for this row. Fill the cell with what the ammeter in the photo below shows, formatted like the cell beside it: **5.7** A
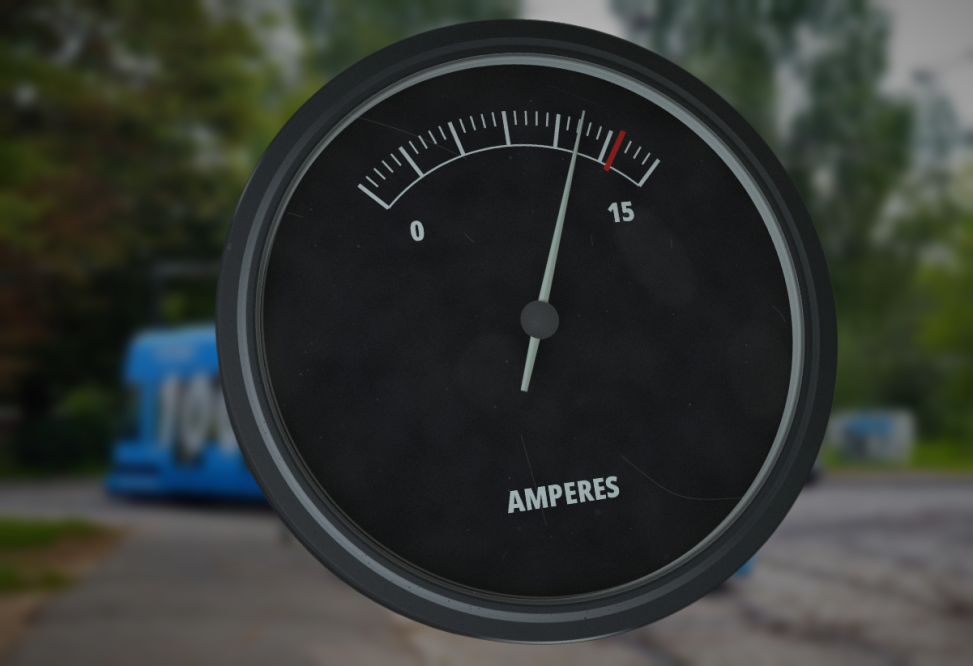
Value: **11** A
